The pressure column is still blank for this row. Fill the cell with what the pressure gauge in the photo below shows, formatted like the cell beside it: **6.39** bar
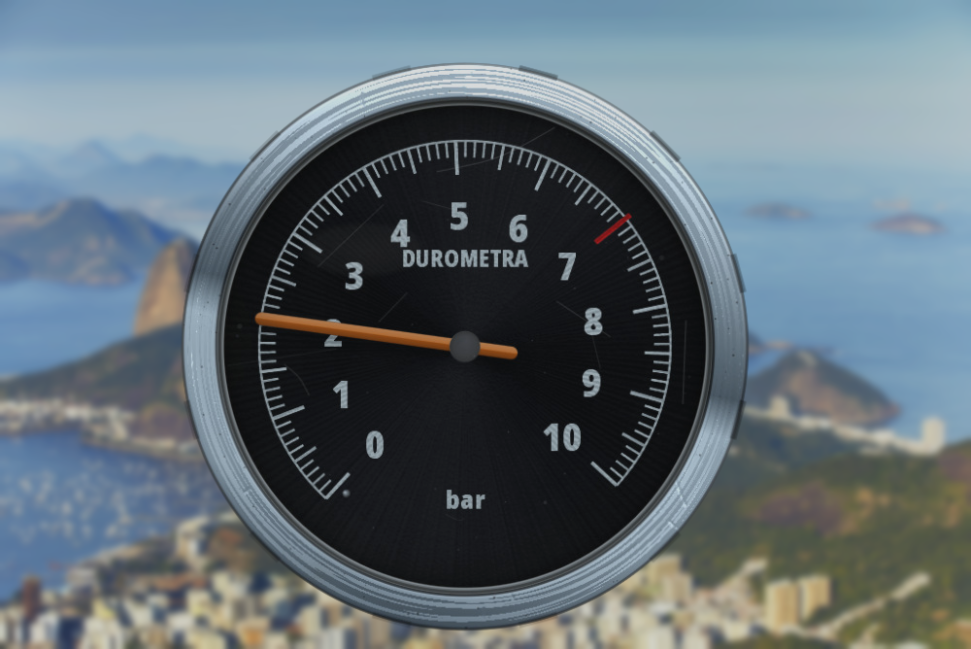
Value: **2.05** bar
